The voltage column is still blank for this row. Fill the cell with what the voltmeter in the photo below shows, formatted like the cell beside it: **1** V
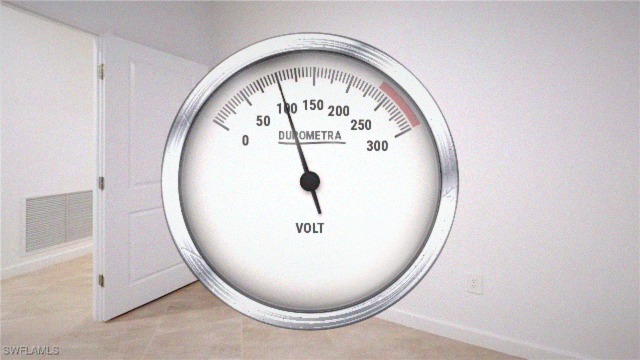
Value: **100** V
